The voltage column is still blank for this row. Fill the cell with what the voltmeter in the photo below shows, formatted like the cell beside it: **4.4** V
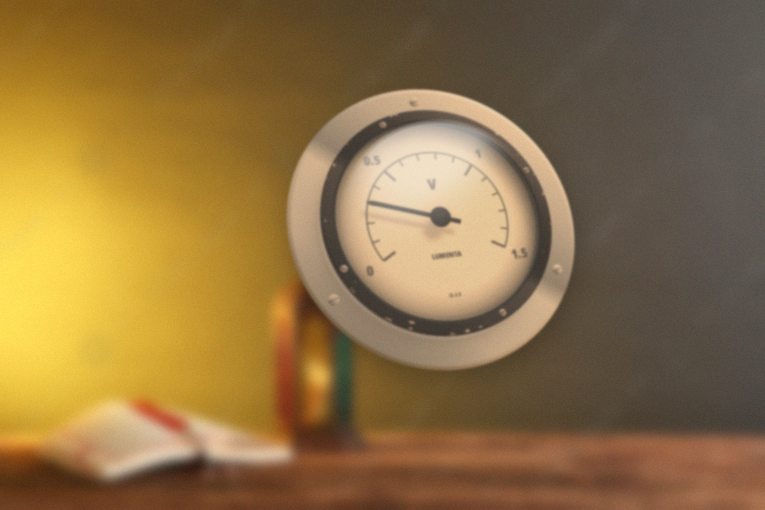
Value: **0.3** V
